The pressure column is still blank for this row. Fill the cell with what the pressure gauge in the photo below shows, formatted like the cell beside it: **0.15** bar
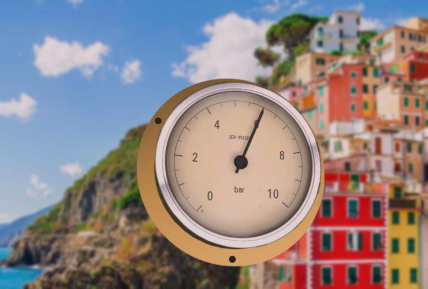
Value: **6** bar
